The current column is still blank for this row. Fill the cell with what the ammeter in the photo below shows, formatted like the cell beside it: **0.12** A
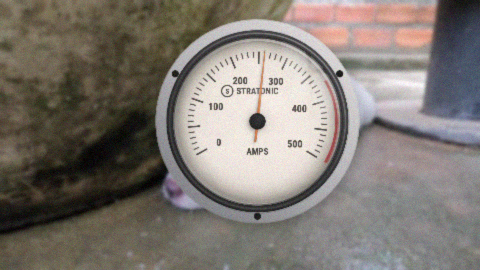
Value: **260** A
